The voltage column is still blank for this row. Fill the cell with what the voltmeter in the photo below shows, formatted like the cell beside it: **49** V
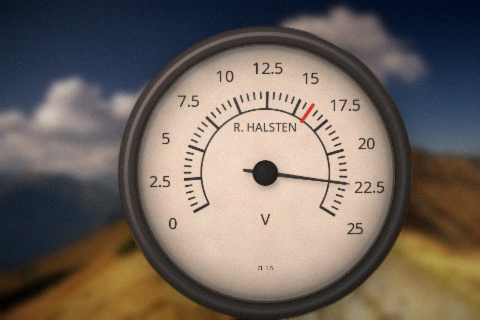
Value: **22.5** V
